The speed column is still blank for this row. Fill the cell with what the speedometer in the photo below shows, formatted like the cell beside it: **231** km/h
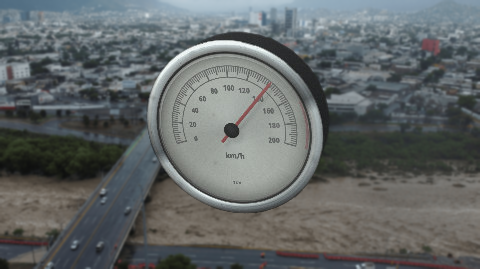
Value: **140** km/h
